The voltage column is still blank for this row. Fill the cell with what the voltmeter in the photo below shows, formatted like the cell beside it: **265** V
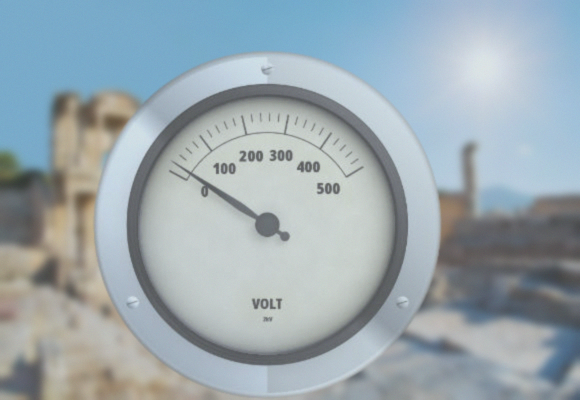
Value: **20** V
